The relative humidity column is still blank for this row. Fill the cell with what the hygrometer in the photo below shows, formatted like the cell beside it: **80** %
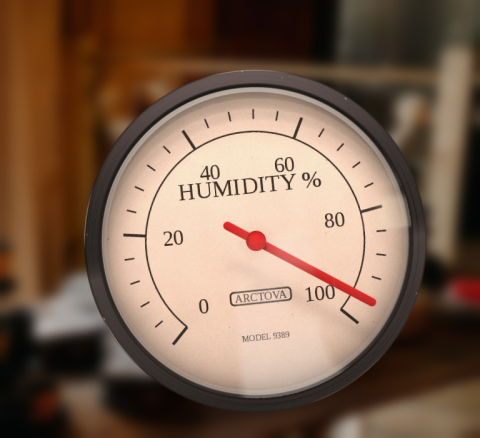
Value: **96** %
